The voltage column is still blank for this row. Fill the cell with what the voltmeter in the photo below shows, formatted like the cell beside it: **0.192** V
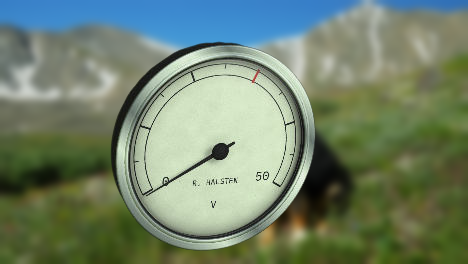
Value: **0** V
